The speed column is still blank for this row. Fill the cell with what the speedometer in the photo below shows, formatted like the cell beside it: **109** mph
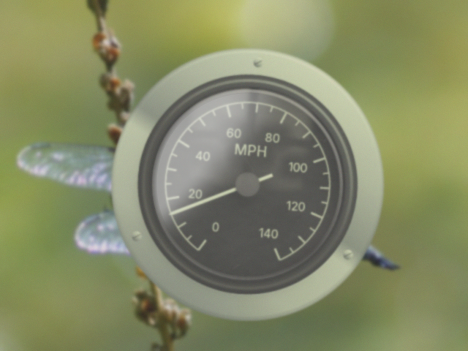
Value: **15** mph
